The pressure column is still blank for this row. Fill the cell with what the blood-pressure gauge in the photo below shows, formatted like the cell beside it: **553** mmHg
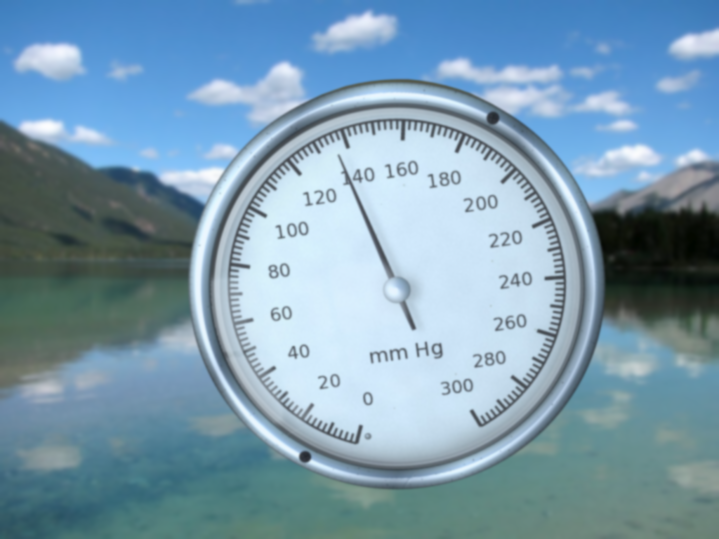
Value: **136** mmHg
